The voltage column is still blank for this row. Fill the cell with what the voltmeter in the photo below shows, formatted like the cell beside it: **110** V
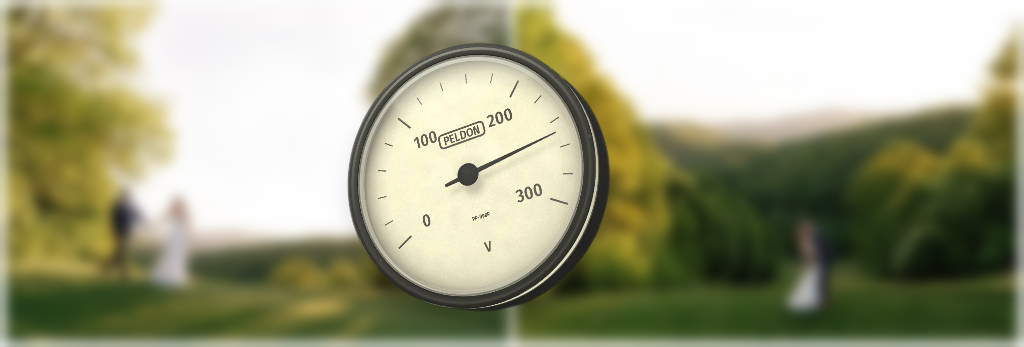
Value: **250** V
